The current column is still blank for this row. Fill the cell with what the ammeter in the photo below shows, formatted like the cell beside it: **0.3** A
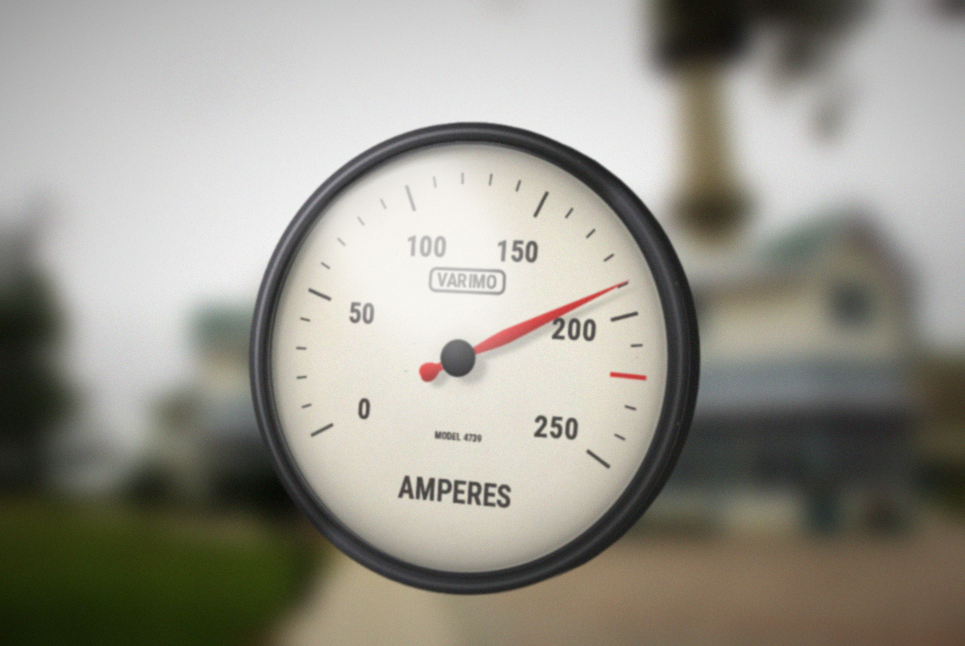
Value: **190** A
